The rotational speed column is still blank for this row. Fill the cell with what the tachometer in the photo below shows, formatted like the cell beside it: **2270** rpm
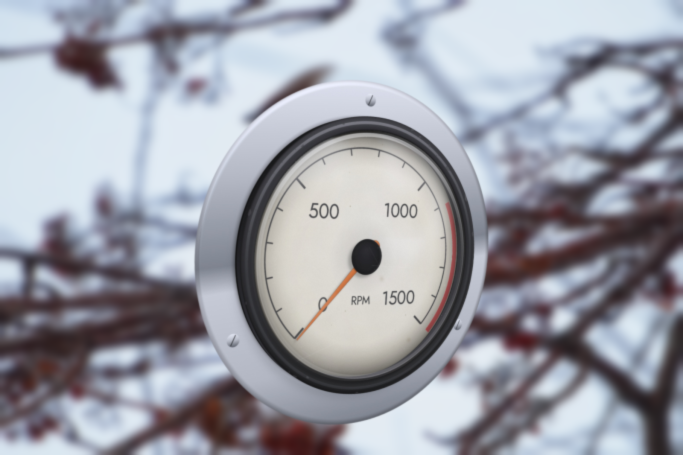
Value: **0** rpm
